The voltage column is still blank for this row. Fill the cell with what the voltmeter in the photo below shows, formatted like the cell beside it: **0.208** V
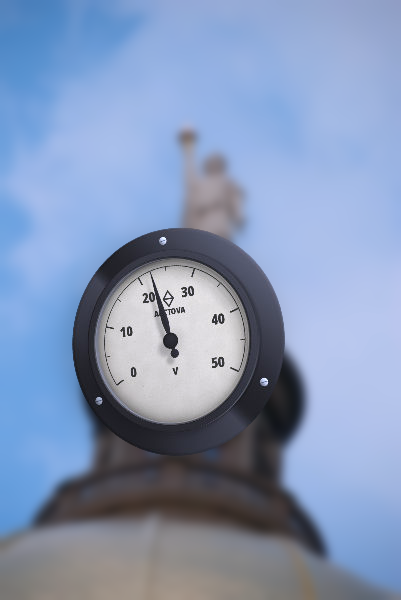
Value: **22.5** V
